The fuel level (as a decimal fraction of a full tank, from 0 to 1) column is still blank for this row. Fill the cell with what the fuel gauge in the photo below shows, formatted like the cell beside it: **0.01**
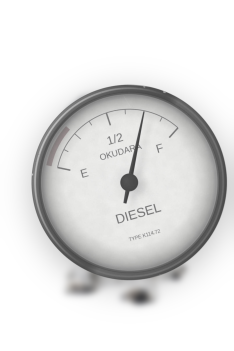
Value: **0.75**
